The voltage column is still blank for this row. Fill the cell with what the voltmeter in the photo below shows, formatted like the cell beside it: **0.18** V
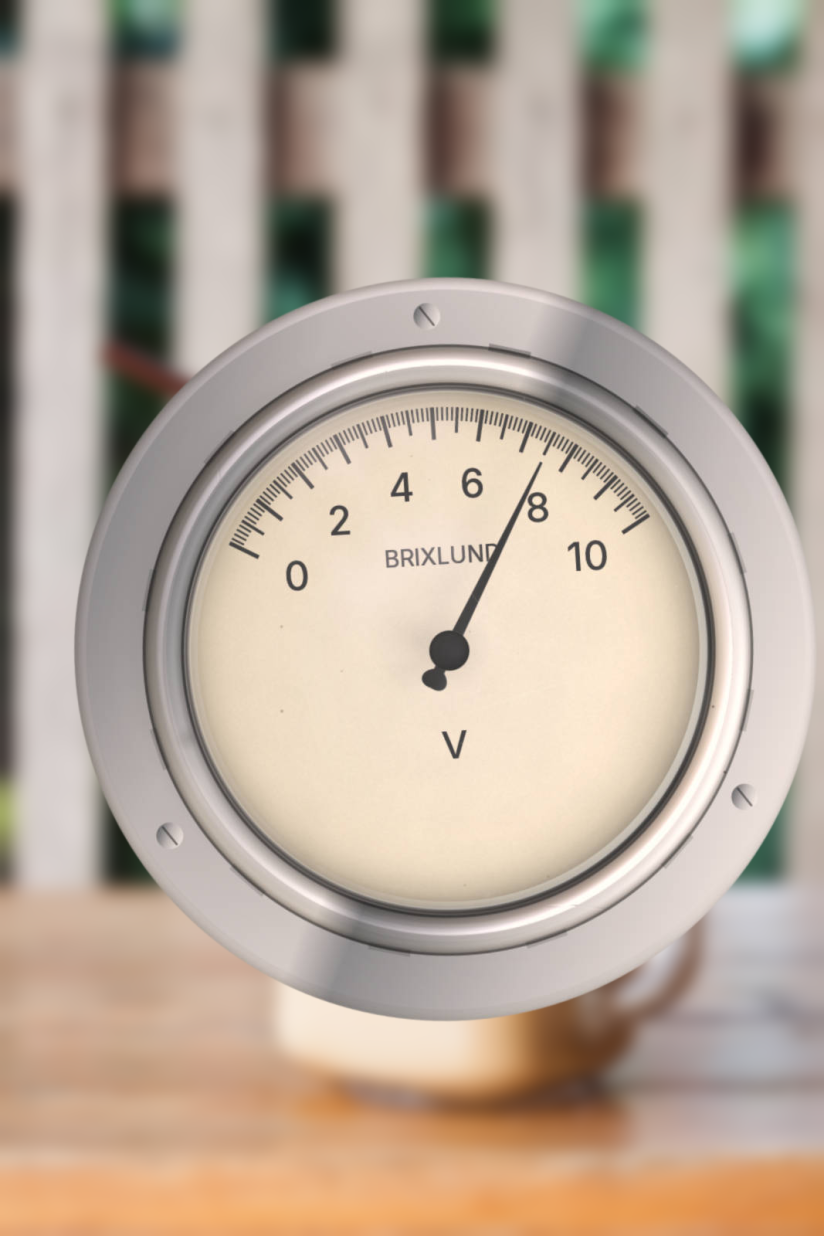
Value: **7.5** V
